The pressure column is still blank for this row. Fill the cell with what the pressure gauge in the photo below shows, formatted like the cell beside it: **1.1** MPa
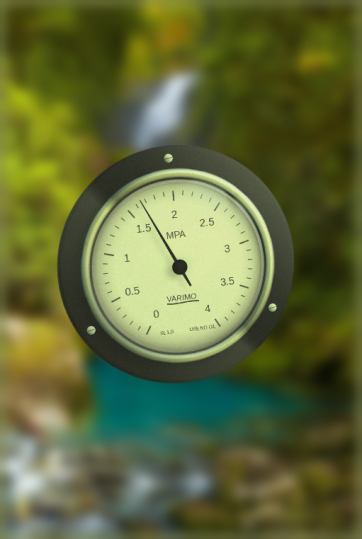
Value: **1.65** MPa
